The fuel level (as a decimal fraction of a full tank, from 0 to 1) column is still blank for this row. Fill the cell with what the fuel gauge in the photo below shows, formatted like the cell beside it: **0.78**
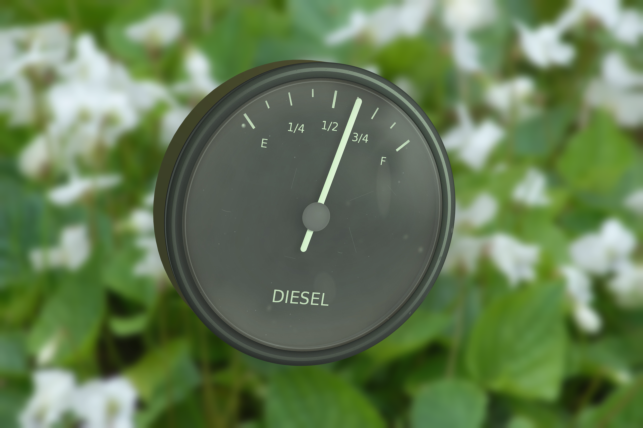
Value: **0.625**
